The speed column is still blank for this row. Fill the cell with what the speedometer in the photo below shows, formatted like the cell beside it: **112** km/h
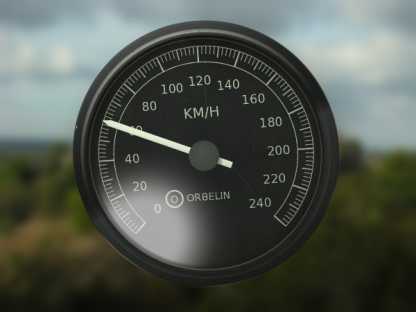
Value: **60** km/h
